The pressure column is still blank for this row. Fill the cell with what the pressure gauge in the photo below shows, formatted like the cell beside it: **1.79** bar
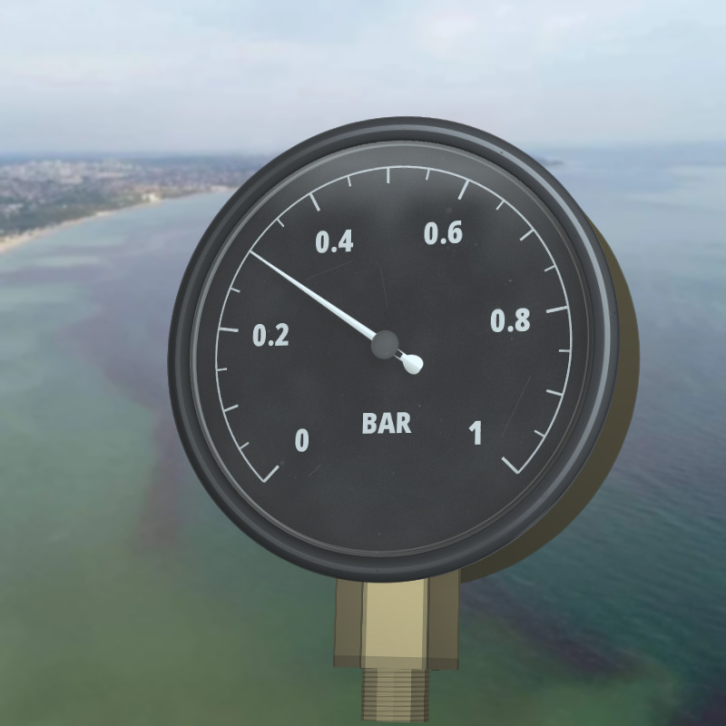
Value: **0.3** bar
